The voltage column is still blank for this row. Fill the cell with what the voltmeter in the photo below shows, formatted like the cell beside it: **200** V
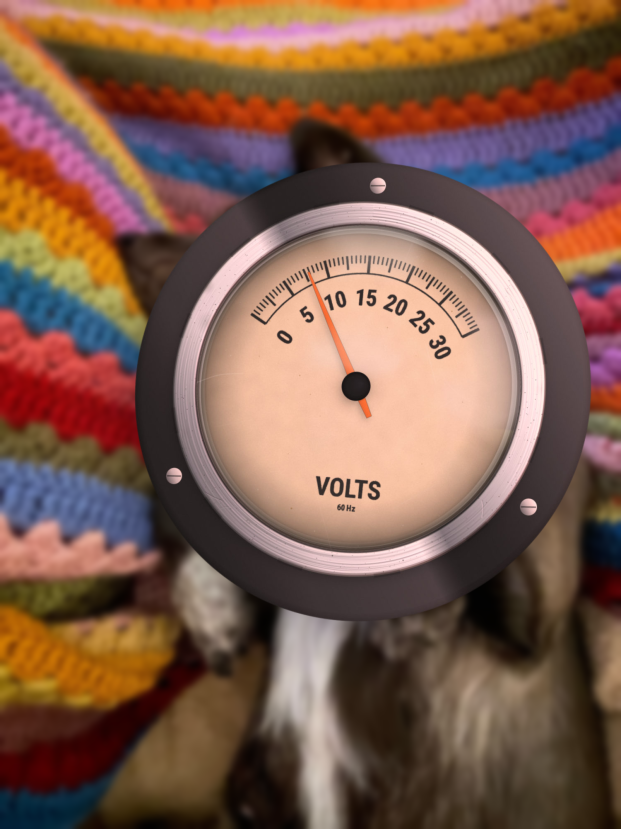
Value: **8** V
